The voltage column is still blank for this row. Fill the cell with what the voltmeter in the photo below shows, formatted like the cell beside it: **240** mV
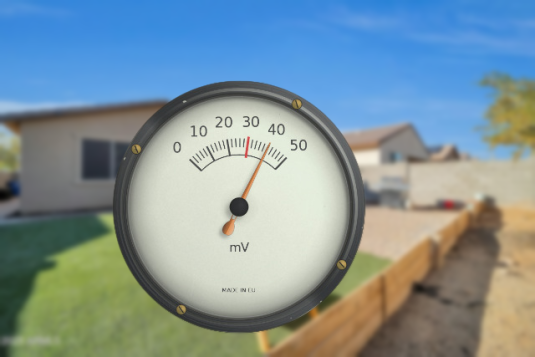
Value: **40** mV
